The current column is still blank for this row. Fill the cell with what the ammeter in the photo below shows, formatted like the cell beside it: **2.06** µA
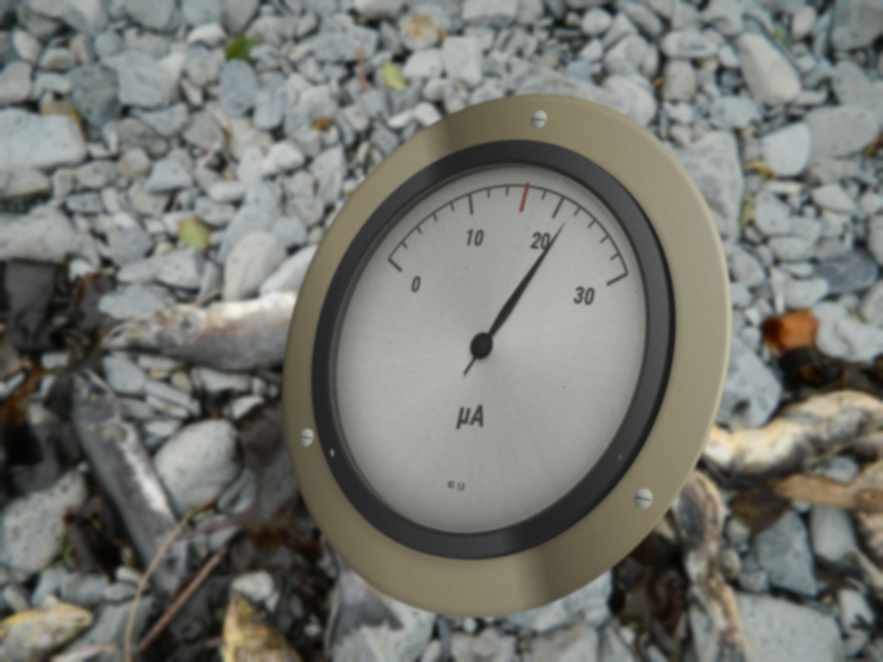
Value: **22** µA
